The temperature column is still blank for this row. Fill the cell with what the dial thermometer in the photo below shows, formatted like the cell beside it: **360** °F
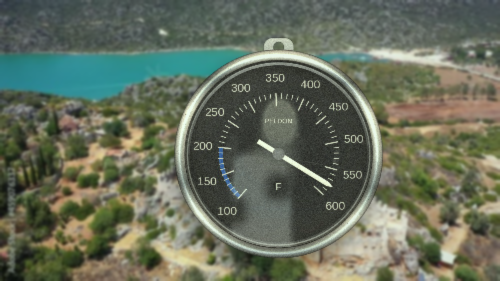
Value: **580** °F
